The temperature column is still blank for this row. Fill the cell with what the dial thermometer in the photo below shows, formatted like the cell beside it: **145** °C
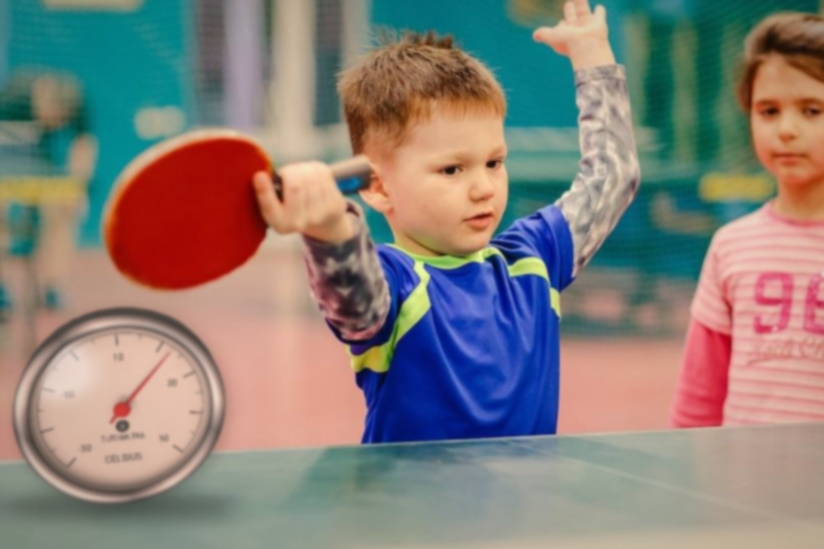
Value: **22.5** °C
